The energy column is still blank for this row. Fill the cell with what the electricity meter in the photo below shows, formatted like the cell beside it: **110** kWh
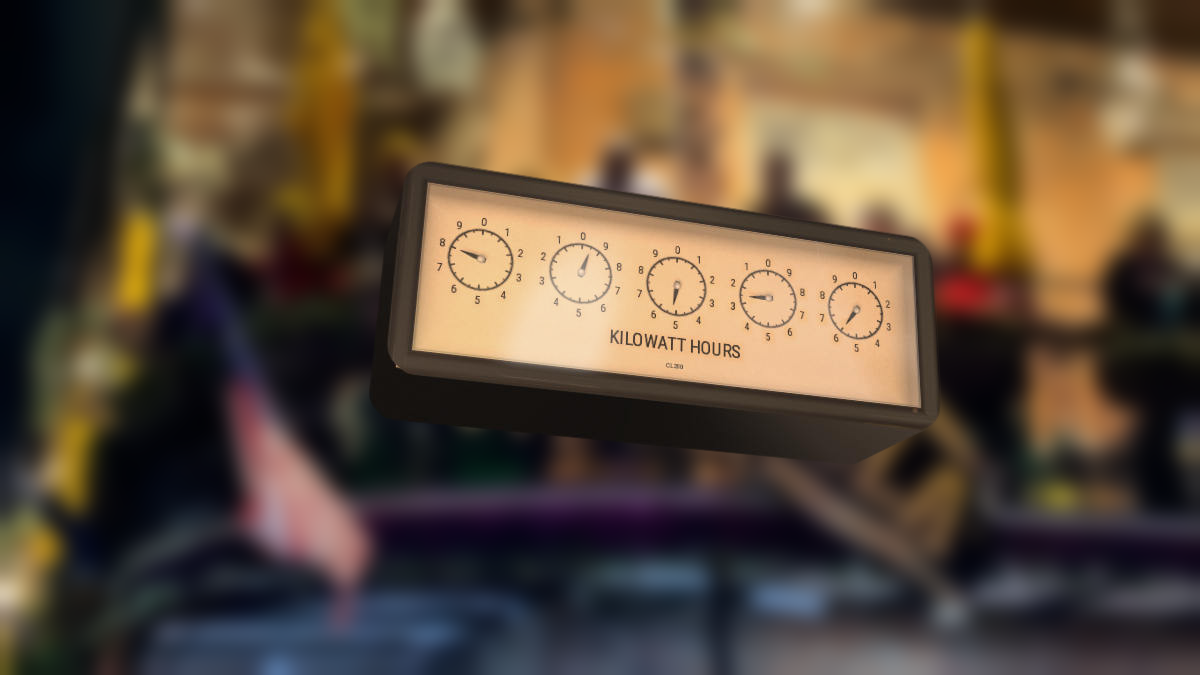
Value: **79526** kWh
